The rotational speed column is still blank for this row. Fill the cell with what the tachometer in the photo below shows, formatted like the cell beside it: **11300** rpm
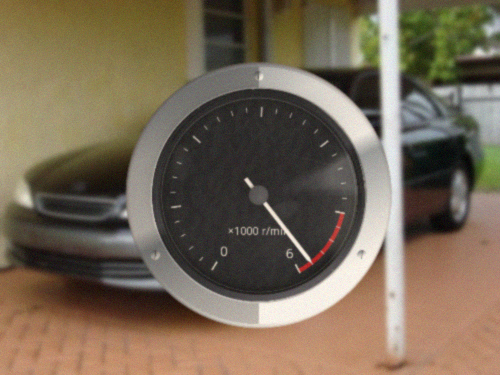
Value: **5800** rpm
